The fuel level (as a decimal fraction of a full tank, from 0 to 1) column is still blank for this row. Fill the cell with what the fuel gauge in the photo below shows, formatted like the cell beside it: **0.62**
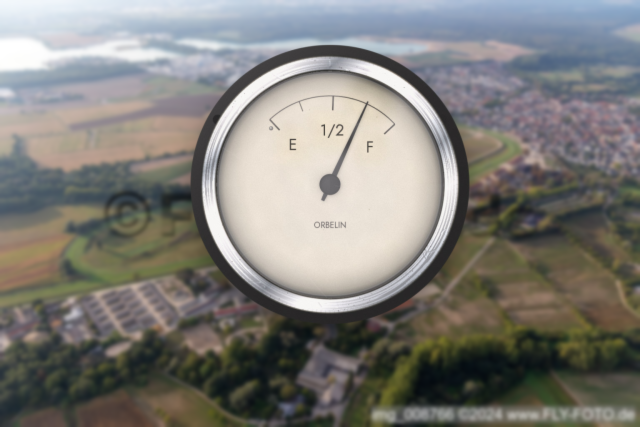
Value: **0.75**
